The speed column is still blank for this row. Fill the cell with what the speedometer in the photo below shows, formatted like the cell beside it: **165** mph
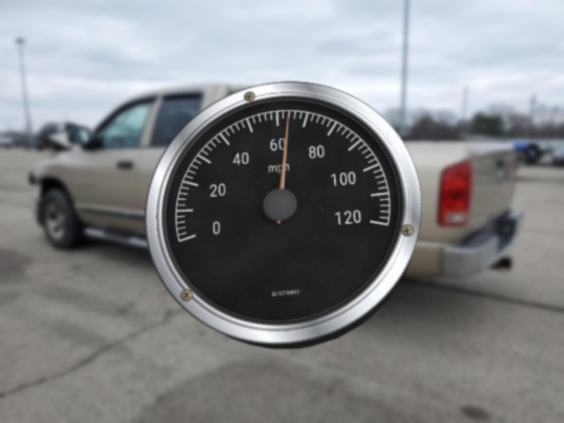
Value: **64** mph
